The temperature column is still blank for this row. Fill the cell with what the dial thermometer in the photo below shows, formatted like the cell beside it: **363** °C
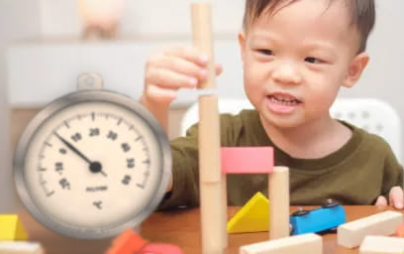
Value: **5** °C
